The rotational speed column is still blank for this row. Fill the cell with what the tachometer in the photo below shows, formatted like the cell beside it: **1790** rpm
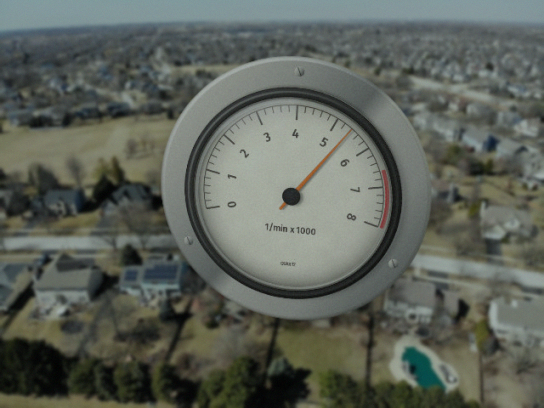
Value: **5400** rpm
